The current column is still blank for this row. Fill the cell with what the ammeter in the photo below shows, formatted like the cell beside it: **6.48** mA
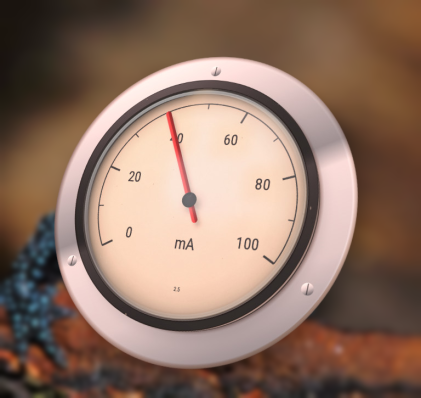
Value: **40** mA
